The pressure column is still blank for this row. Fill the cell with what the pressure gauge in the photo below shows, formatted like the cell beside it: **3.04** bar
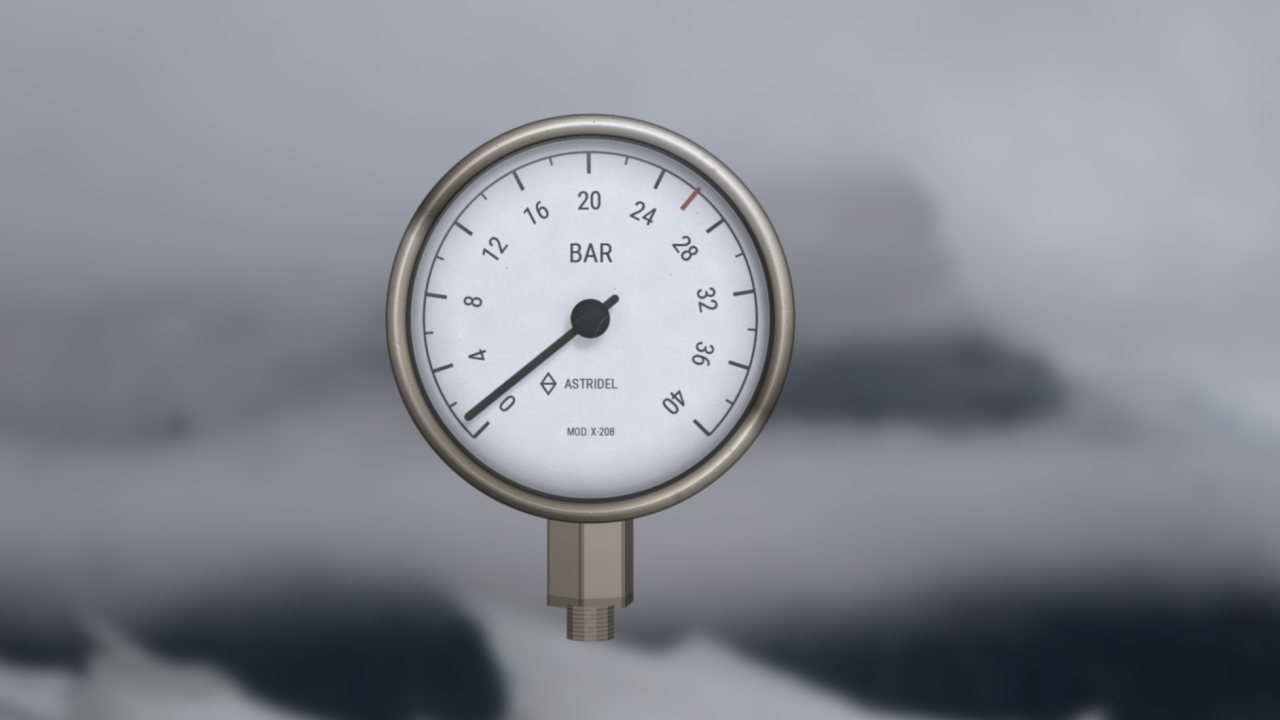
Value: **1** bar
